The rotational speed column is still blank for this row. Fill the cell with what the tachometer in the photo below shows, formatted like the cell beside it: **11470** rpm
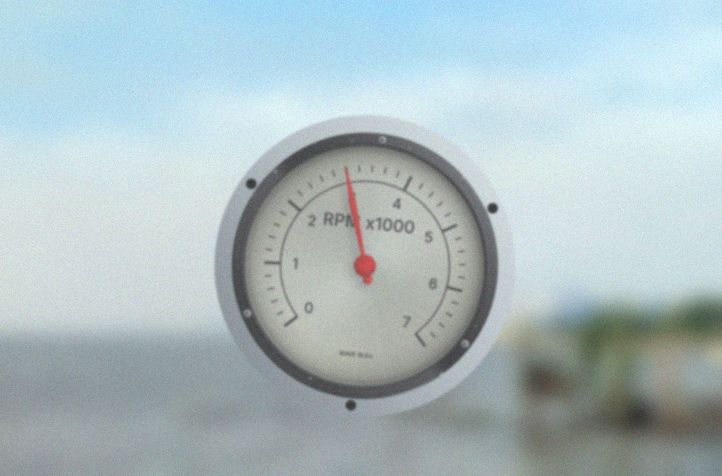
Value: **3000** rpm
